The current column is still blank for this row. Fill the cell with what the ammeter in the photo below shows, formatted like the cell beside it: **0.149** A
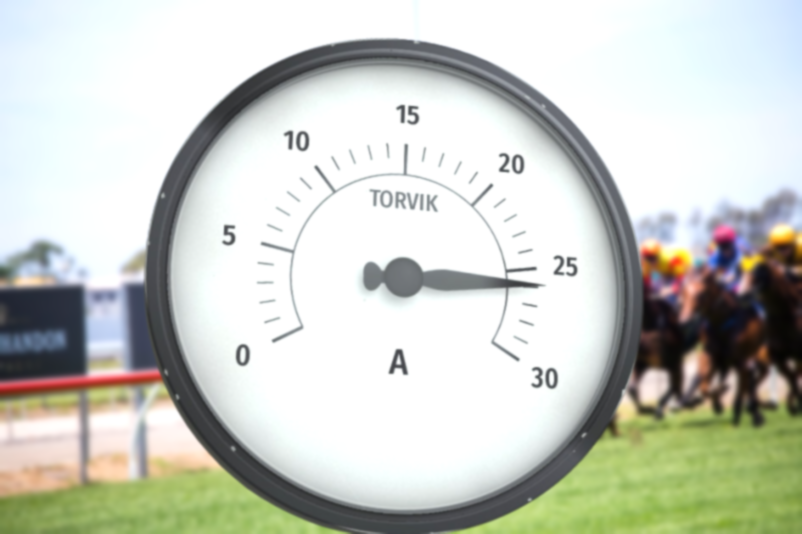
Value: **26** A
